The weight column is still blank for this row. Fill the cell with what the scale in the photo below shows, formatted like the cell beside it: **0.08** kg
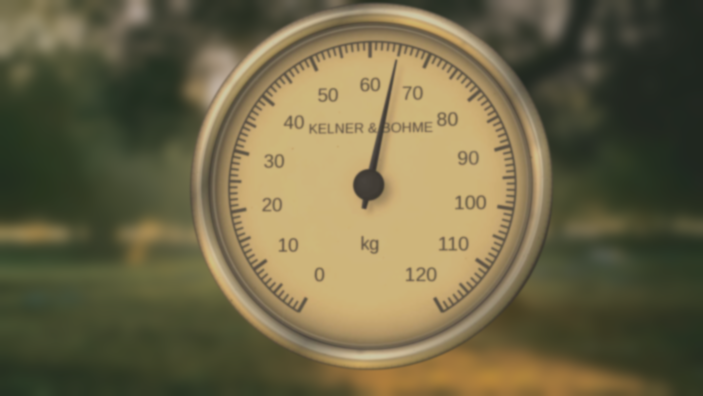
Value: **65** kg
